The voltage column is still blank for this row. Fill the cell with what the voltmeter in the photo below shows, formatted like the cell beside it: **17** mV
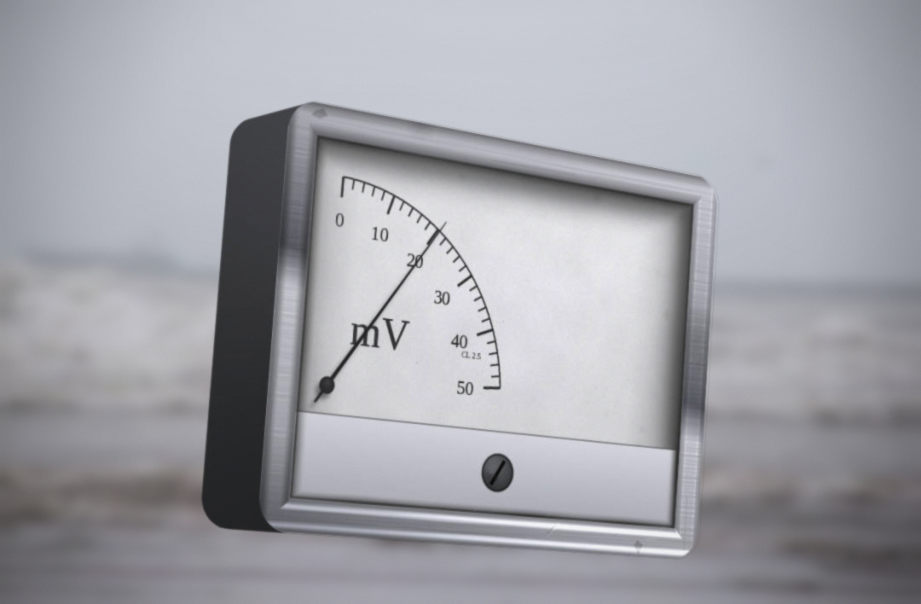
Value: **20** mV
